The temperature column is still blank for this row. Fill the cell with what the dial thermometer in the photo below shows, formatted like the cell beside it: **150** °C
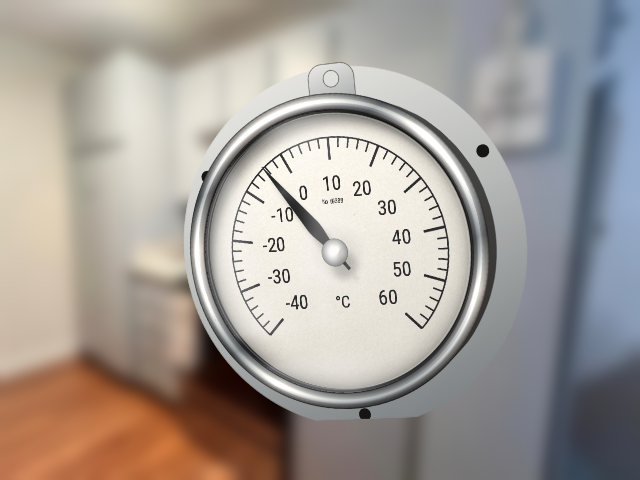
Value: **-4** °C
